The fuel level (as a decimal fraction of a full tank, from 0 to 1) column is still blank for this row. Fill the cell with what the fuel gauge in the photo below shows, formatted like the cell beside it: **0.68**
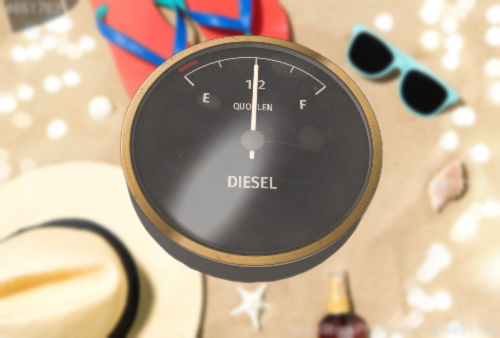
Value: **0.5**
